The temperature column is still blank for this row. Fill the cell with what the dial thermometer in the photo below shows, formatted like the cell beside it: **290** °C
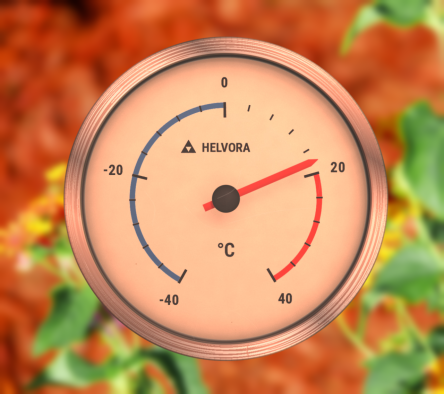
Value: **18** °C
